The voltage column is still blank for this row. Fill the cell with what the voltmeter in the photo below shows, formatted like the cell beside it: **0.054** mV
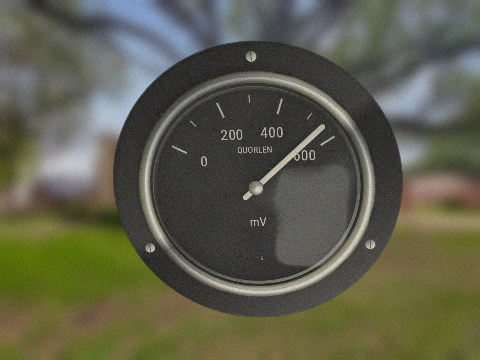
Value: **550** mV
